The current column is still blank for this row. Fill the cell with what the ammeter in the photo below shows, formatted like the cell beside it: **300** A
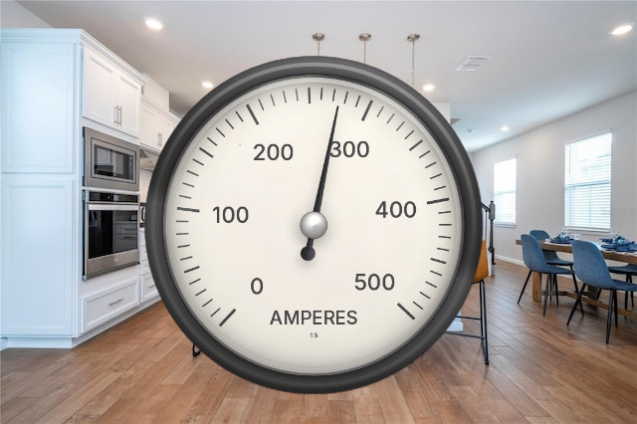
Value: **275** A
